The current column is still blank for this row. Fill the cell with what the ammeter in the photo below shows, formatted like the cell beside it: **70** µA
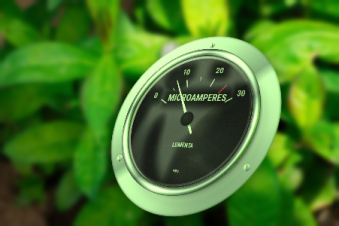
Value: **7.5** µA
